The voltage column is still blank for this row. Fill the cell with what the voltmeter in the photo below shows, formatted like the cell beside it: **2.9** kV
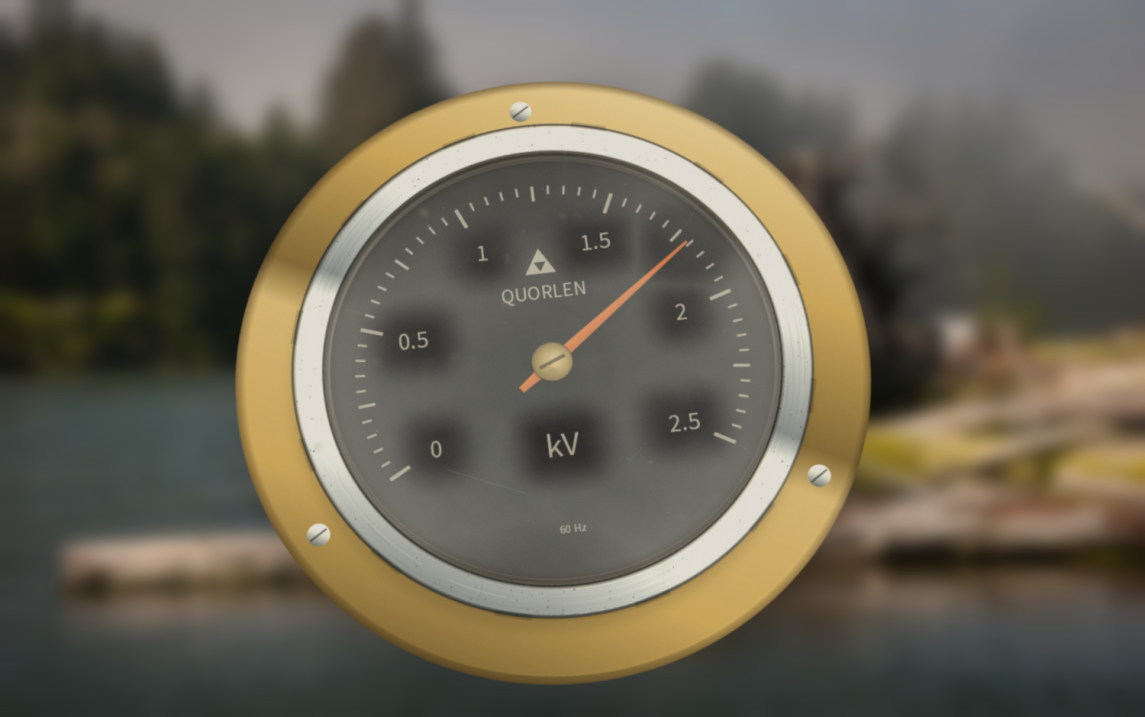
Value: **1.8** kV
